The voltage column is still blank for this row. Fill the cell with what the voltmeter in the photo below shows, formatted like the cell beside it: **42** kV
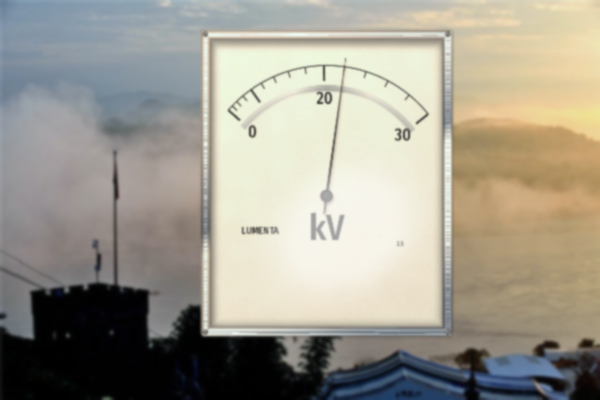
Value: **22** kV
